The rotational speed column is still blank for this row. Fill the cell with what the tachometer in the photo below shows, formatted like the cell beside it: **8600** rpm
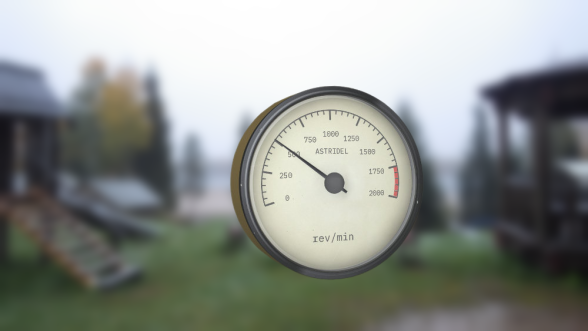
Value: **500** rpm
